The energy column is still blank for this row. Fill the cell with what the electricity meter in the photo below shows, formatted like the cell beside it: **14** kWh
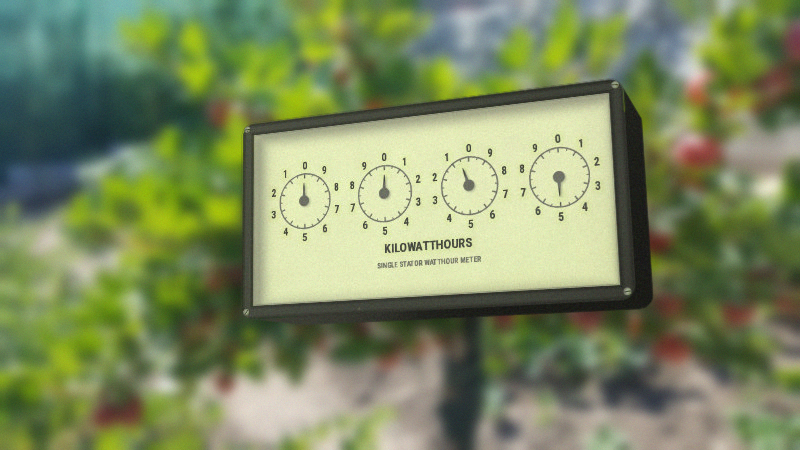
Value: **5** kWh
